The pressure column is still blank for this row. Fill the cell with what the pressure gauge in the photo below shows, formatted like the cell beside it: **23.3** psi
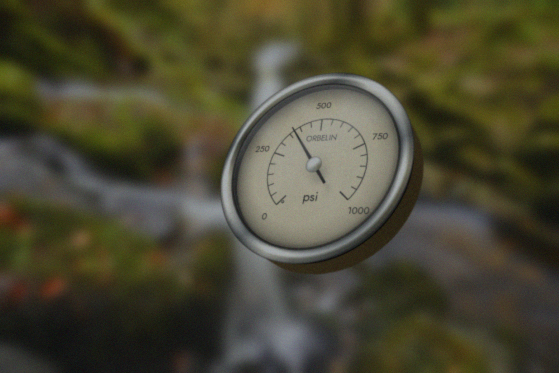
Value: **375** psi
